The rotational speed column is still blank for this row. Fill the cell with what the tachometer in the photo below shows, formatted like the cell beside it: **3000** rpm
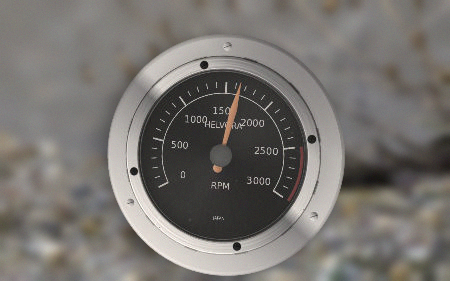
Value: **1650** rpm
